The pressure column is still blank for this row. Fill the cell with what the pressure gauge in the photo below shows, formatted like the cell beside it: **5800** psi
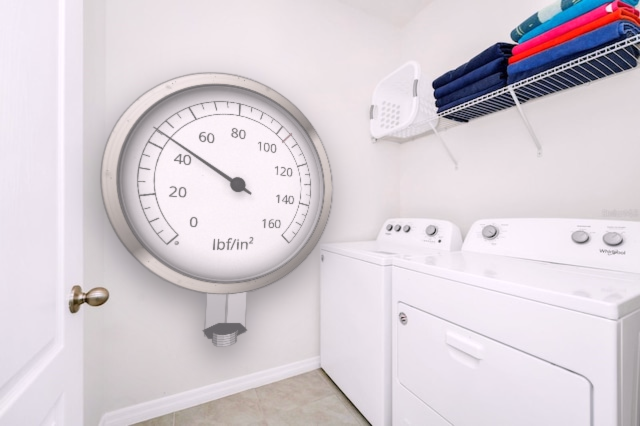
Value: **45** psi
